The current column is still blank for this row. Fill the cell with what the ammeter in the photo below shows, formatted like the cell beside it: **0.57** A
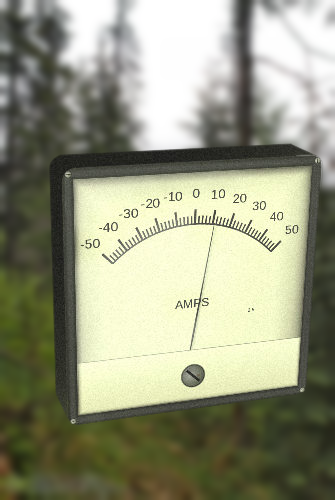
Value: **10** A
